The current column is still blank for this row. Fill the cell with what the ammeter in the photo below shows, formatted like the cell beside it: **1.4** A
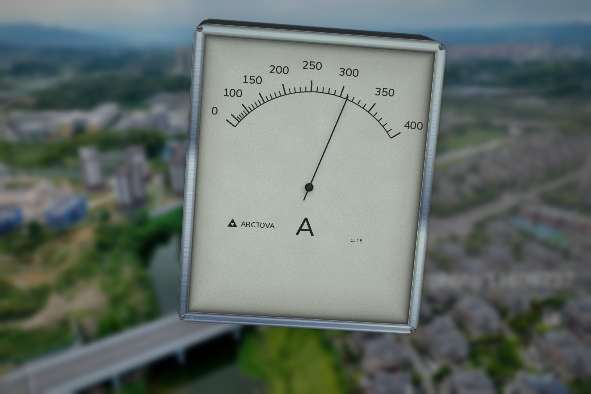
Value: **310** A
